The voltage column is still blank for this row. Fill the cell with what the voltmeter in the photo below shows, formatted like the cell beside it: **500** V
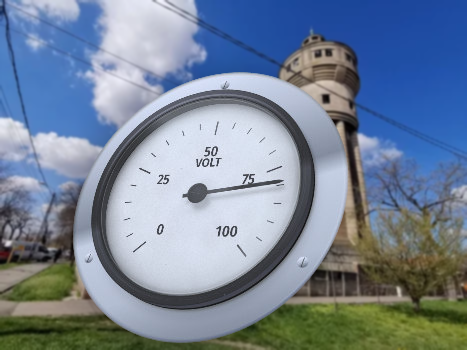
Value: **80** V
